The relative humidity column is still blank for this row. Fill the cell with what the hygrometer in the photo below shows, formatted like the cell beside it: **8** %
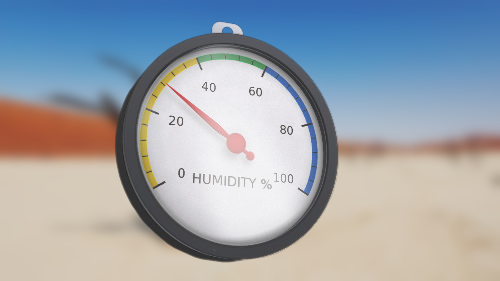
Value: **28** %
